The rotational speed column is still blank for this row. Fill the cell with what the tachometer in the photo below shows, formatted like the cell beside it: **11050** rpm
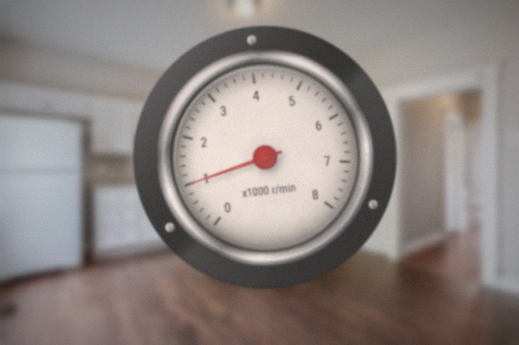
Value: **1000** rpm
